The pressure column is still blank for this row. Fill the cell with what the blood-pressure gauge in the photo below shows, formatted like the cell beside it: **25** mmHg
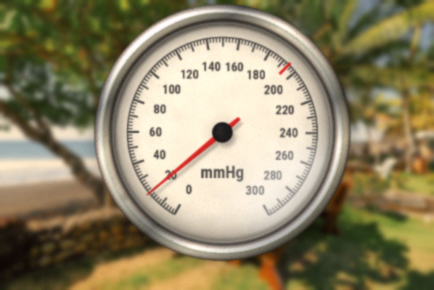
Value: **20** mmHg
